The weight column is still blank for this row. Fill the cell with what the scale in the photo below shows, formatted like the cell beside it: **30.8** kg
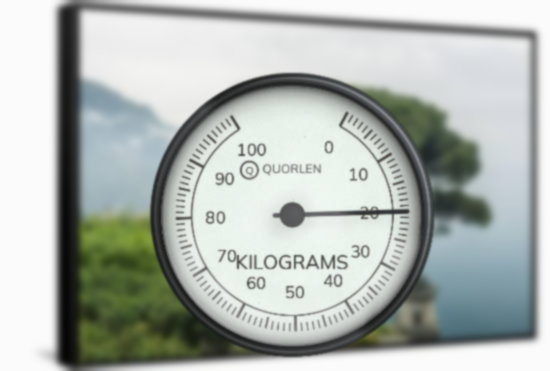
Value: **20** kg
